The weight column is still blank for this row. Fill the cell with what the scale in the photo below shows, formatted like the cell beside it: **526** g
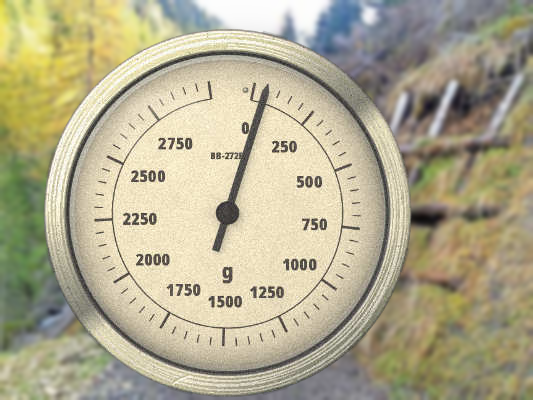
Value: **50** g
